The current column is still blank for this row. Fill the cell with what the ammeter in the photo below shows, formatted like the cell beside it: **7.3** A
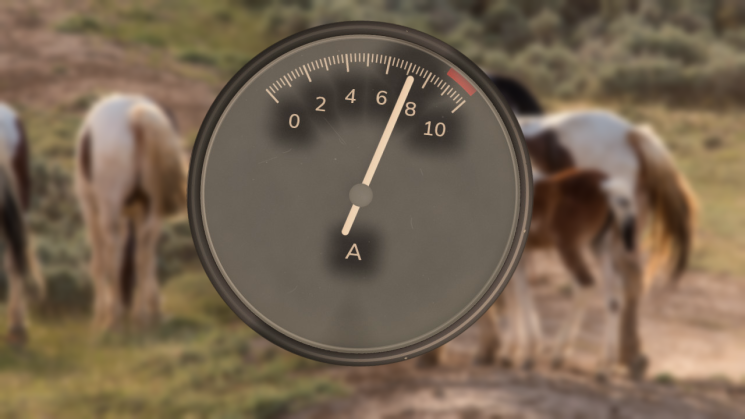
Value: **7.2** A
